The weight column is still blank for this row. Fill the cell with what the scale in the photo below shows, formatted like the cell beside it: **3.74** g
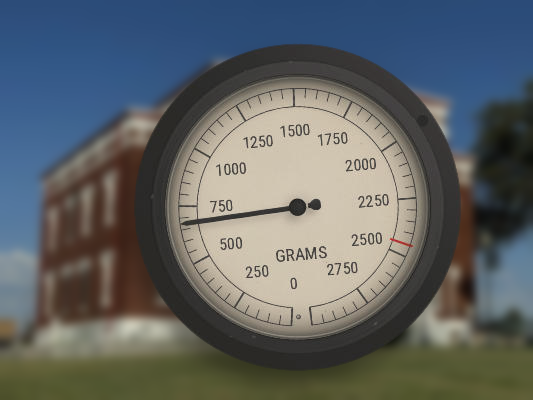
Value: **675** g
